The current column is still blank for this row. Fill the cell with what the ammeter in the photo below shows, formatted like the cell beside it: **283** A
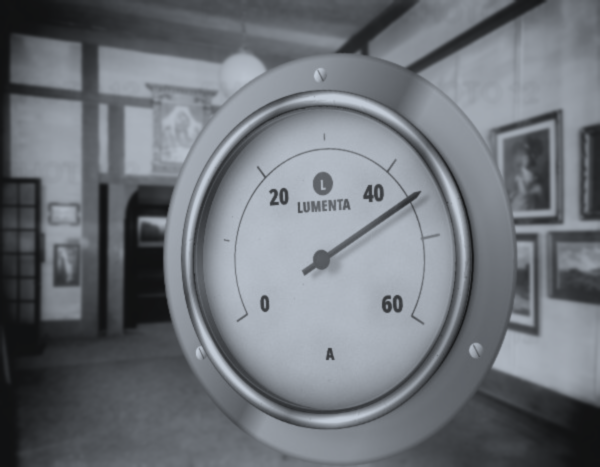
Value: **45** A
